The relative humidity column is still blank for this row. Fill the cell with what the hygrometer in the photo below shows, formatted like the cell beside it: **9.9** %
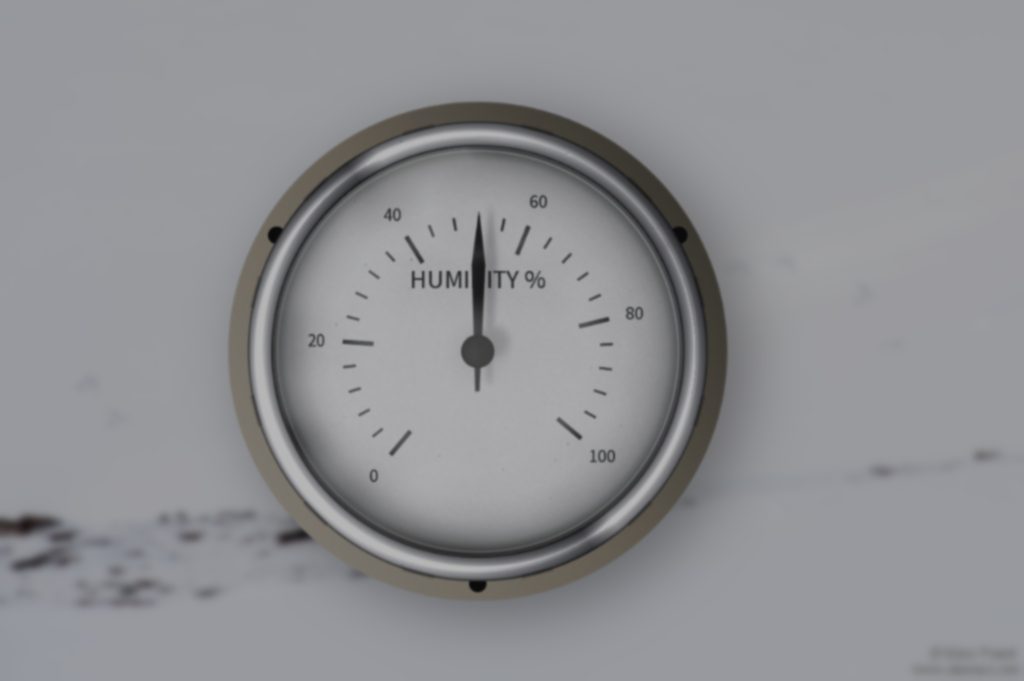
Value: **52** %
